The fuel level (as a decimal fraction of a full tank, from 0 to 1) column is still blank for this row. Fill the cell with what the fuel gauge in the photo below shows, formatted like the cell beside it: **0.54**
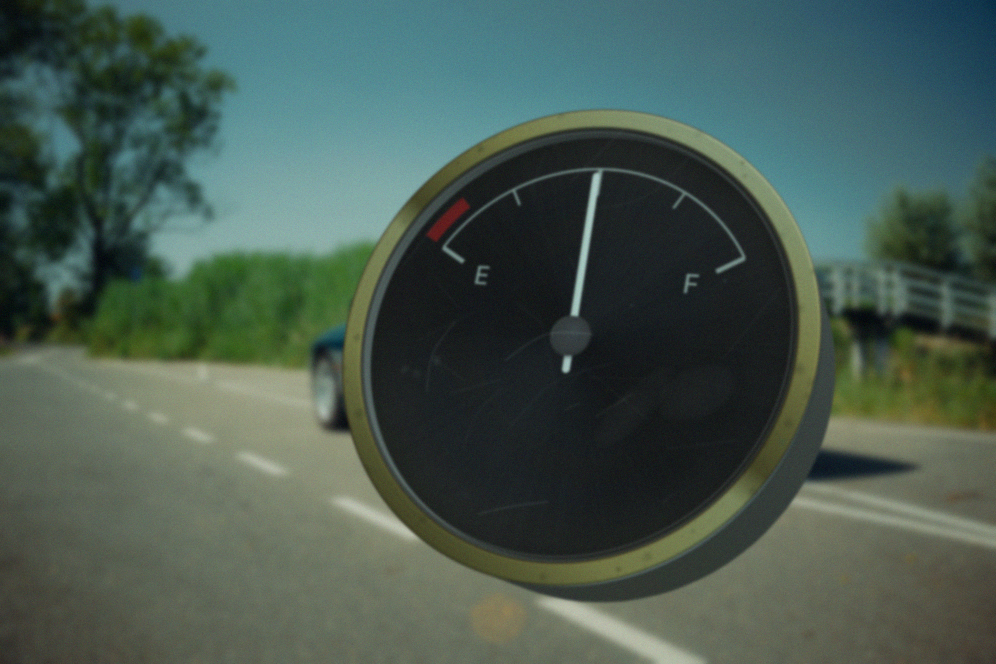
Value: **0.5**
